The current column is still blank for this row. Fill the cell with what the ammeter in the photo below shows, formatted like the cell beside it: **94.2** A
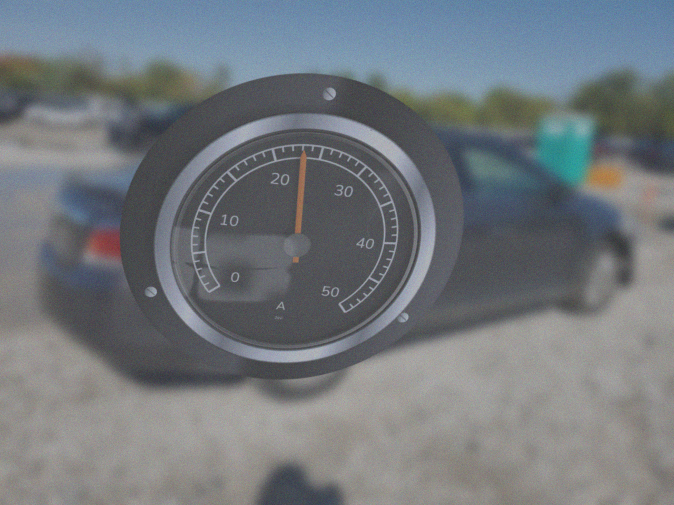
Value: **23** A
